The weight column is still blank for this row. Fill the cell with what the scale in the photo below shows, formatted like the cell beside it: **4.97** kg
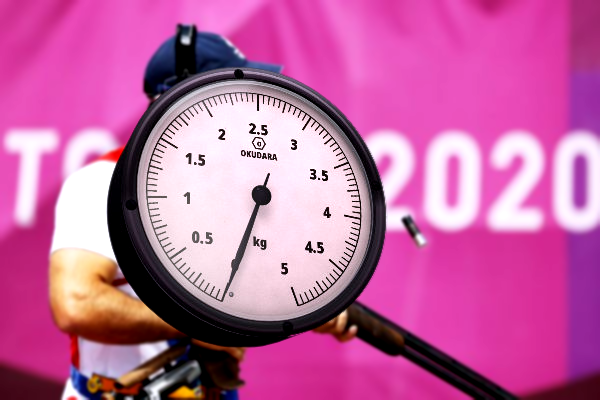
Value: **0** kg
